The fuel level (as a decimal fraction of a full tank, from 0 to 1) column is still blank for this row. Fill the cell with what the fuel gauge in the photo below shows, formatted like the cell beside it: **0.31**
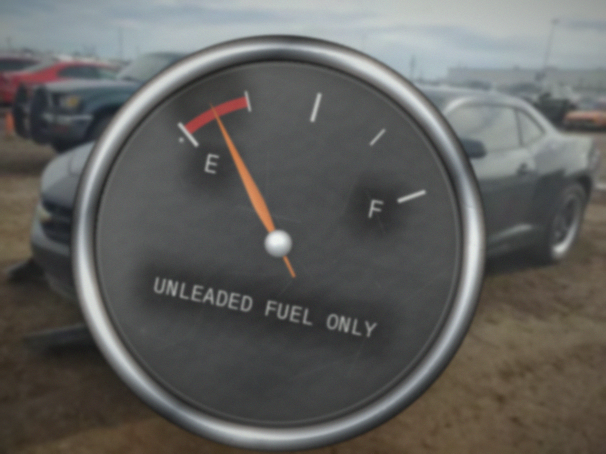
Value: **0.125**
